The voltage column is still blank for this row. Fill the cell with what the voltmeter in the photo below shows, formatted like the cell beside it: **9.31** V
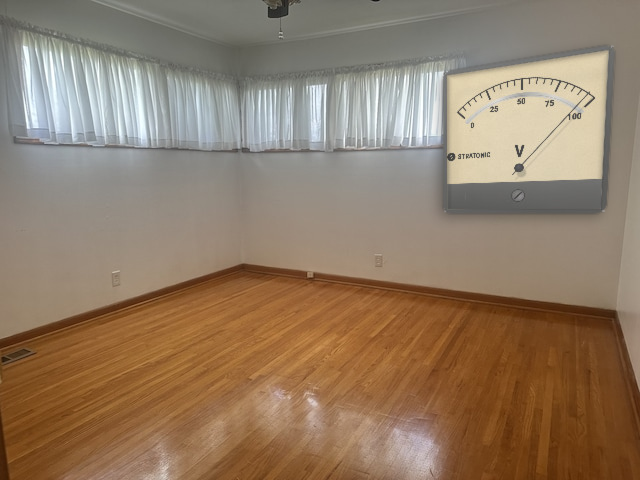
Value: **95** V
